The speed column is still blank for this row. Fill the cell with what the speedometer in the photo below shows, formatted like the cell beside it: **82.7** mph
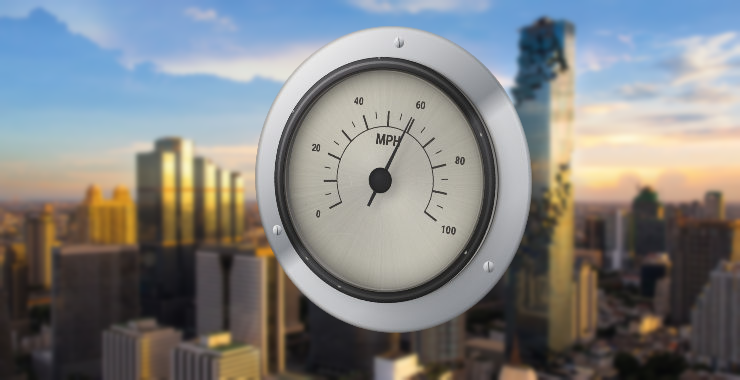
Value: **60** mph
